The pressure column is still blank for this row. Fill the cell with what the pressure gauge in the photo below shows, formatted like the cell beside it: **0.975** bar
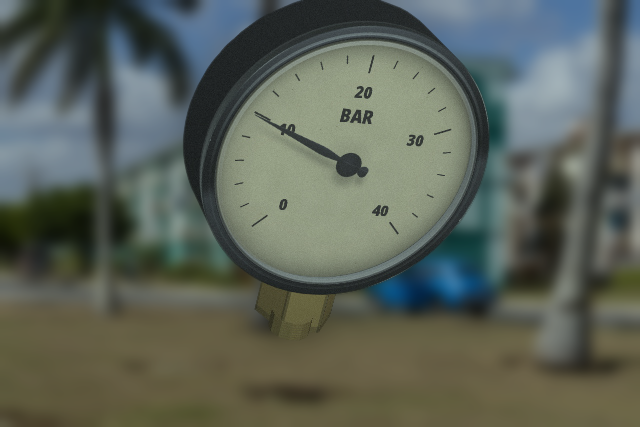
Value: **10** bar
